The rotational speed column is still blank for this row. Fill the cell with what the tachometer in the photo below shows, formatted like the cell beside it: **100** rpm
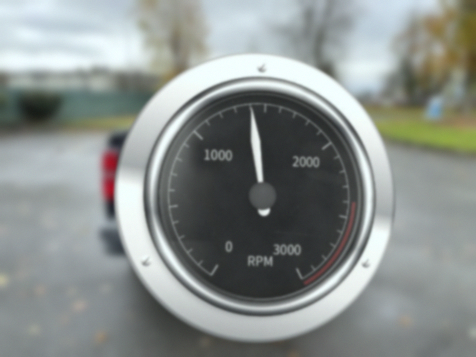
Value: **1400** rpm
